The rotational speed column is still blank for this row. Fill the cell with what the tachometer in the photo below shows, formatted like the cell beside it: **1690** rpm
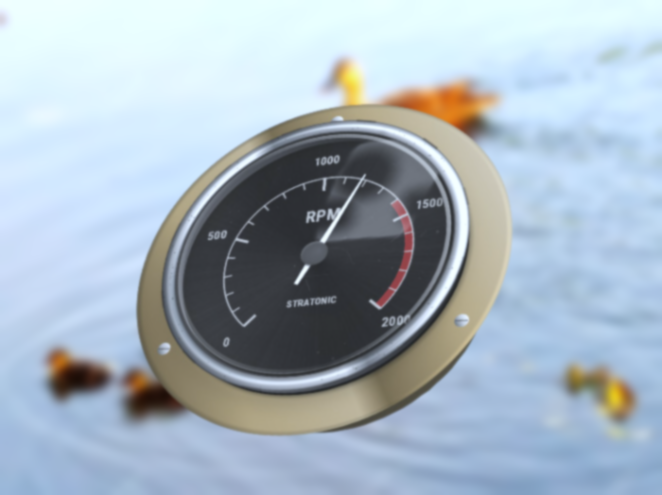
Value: **1200** rpm
